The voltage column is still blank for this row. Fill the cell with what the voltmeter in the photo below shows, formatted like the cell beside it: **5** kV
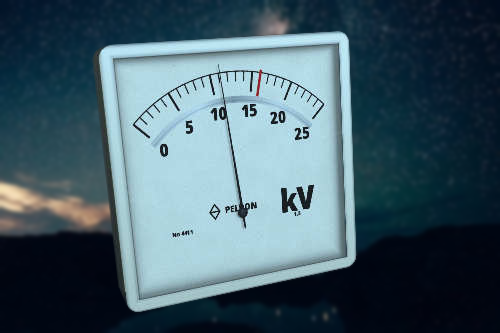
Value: **11** kV
